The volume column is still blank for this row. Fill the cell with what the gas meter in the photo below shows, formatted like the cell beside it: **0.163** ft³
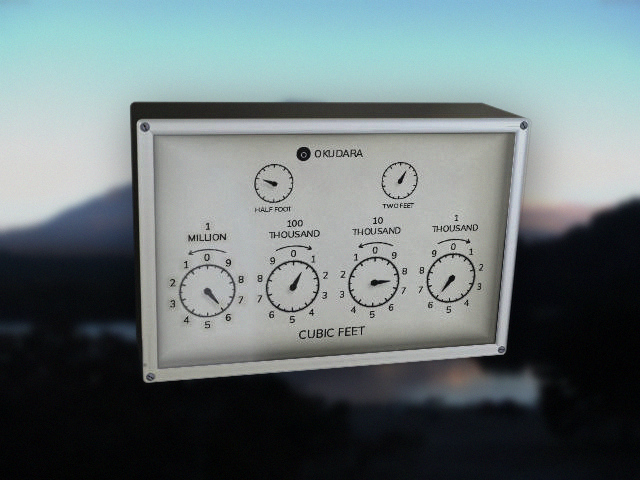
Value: **607600** ft³
